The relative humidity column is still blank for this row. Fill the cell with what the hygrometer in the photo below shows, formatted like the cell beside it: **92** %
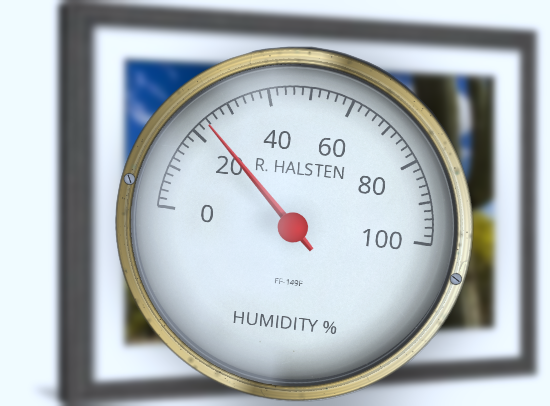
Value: **24** %
